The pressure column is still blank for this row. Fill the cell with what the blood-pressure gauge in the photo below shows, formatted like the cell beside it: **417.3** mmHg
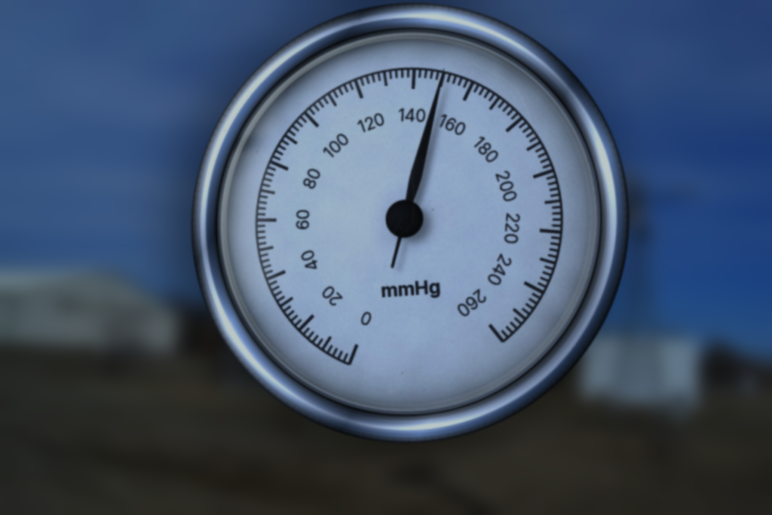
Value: **150** mmHg
